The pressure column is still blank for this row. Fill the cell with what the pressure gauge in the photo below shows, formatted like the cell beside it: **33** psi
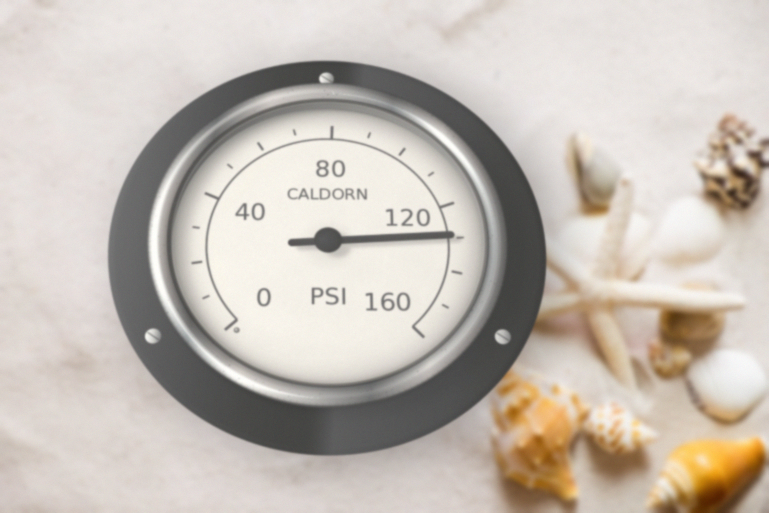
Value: **130** psi
